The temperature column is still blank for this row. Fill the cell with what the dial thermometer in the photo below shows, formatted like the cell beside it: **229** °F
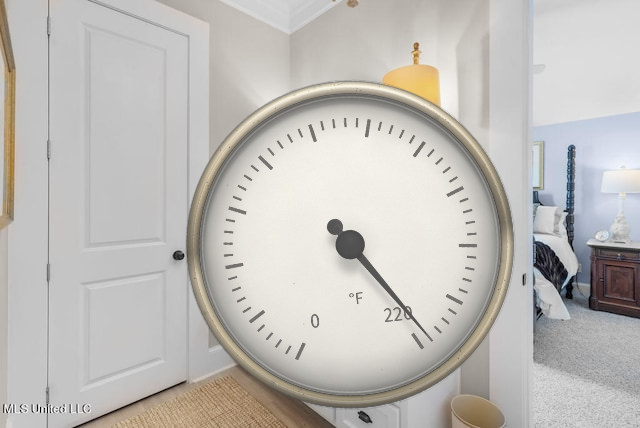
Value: **216** °F
